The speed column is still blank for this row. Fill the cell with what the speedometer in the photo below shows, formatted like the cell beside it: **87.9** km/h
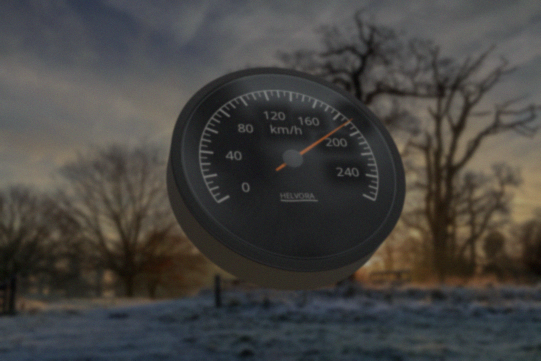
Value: **190** km/h
